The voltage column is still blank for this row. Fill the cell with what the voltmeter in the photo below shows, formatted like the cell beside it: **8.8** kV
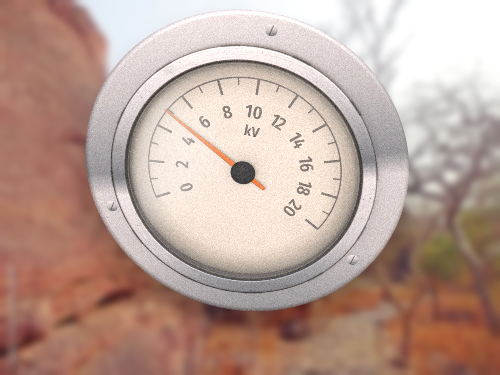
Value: **5** kV
